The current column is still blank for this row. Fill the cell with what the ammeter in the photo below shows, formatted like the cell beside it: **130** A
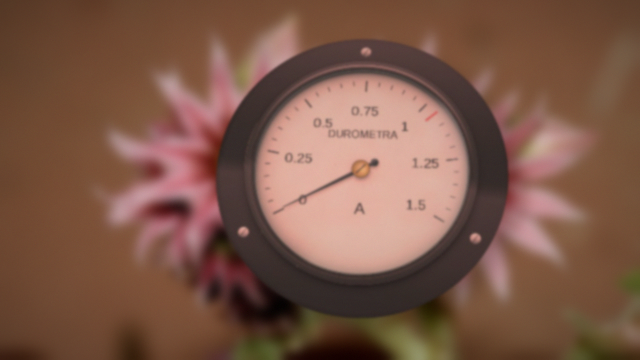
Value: **0** A
